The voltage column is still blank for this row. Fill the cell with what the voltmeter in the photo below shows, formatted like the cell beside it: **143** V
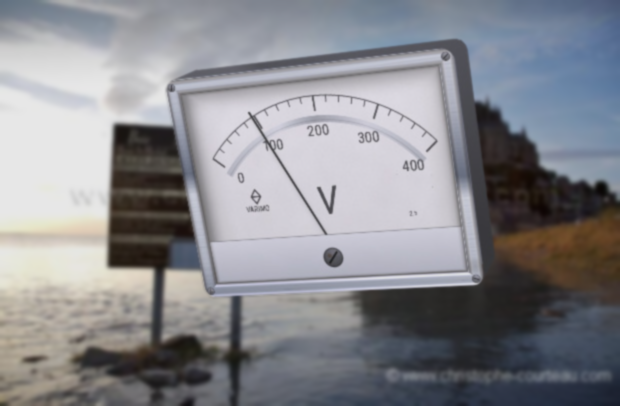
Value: **100** V
